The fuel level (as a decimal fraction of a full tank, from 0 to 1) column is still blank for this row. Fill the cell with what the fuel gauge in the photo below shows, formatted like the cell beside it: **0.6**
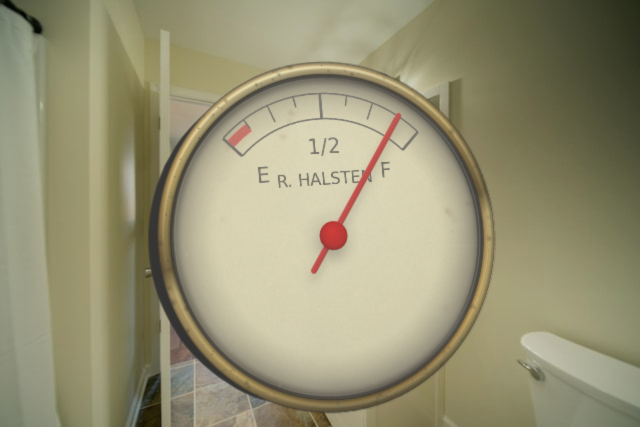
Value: **0.875**
